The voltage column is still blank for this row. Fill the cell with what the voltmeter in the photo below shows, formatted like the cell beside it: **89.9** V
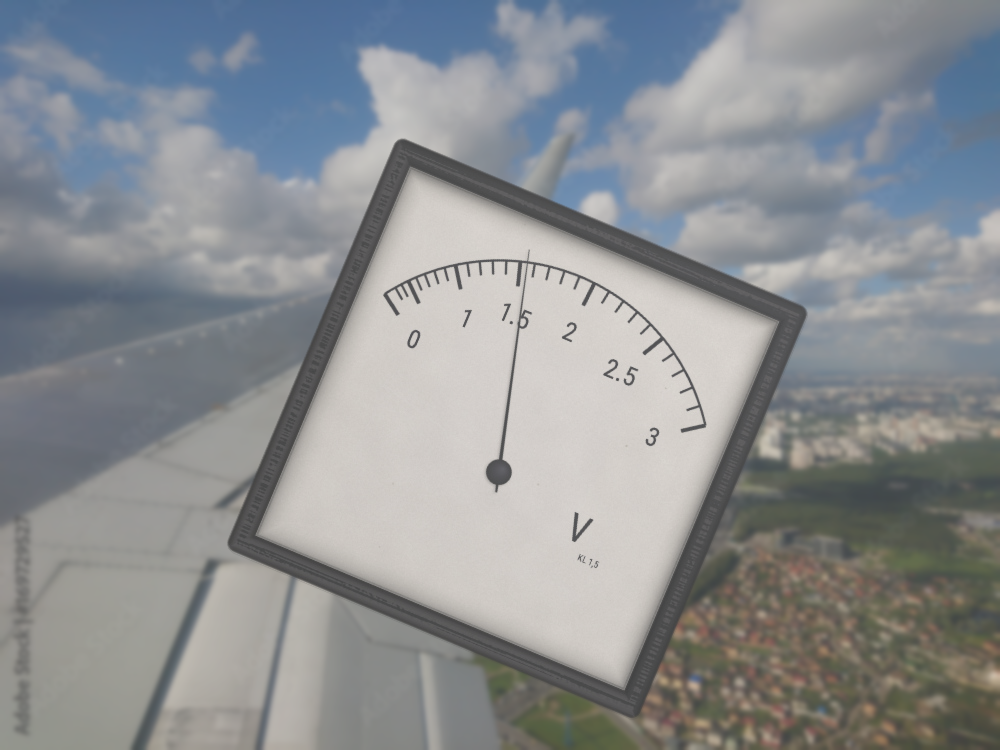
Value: **1.55** V
